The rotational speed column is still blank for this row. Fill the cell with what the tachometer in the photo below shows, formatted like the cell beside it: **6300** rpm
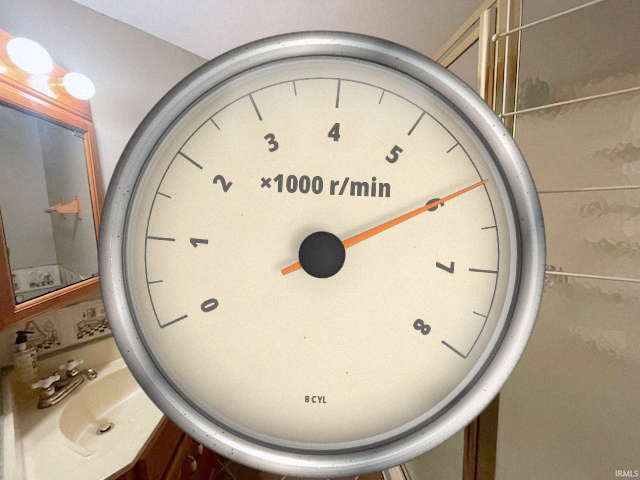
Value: **6000** rpm
